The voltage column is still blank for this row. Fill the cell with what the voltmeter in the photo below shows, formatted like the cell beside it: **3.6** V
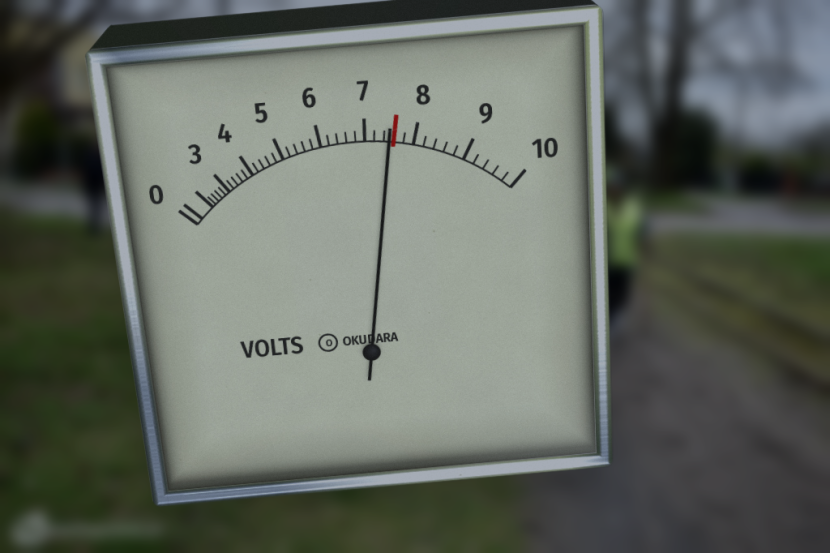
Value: **7.5** V
